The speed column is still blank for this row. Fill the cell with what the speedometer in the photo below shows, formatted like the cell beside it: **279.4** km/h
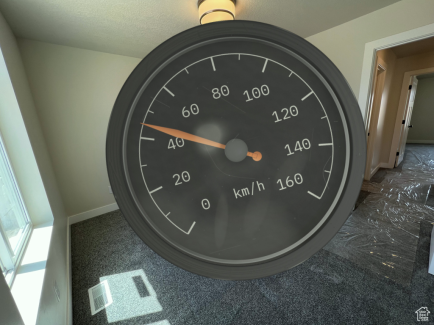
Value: **45** km/h
